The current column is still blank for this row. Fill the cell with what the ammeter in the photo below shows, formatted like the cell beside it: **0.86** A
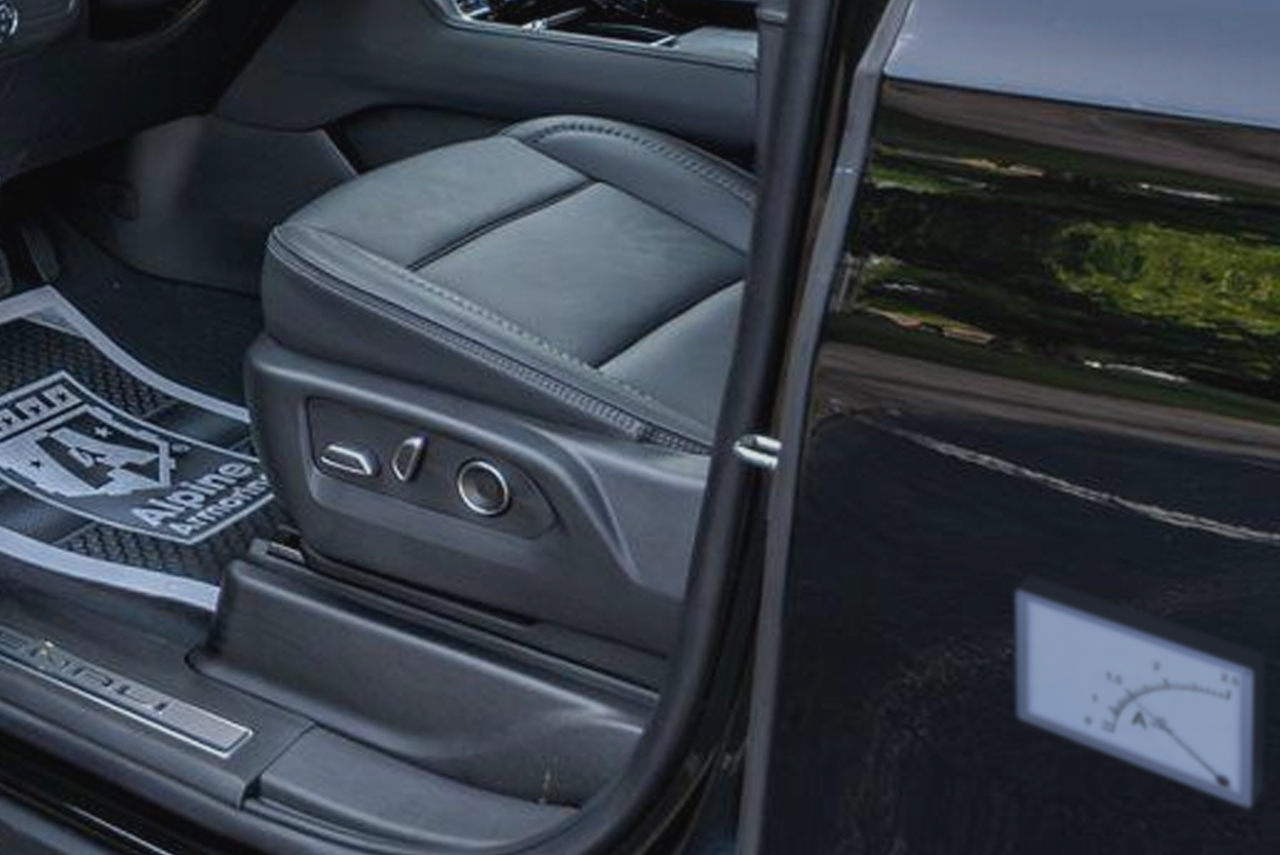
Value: **1.5** A
